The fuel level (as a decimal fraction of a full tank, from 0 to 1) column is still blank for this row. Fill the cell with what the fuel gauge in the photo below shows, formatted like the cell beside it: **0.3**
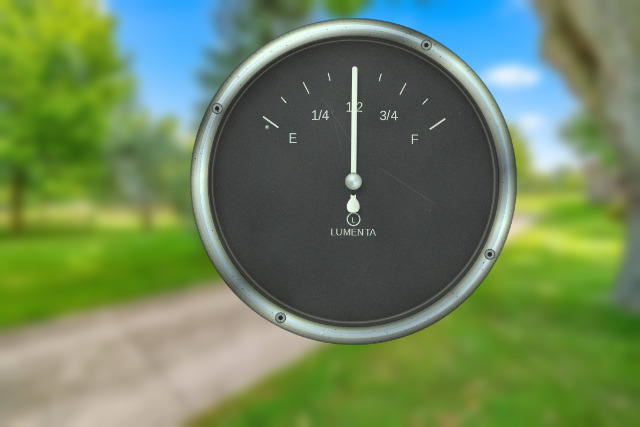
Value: **0.5**
